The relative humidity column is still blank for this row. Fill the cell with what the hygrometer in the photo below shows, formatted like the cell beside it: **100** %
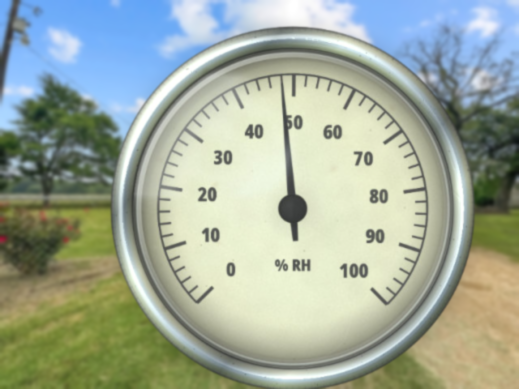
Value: **48** %
